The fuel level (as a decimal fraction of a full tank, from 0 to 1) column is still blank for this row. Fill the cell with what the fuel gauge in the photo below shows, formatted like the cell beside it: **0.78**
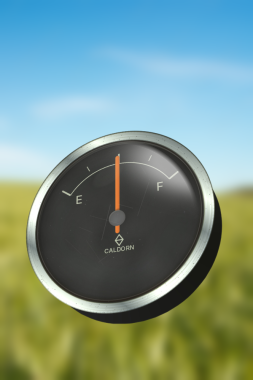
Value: **0.5**
